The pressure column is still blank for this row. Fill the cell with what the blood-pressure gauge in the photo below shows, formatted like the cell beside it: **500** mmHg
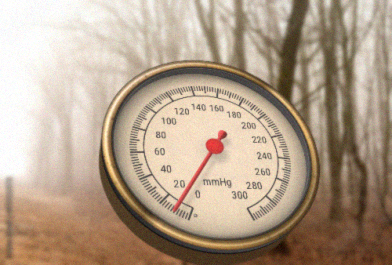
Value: **10** mmHg
